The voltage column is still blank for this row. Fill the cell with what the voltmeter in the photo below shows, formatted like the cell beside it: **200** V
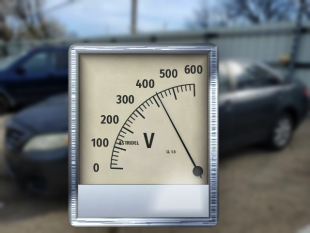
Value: **420** V
